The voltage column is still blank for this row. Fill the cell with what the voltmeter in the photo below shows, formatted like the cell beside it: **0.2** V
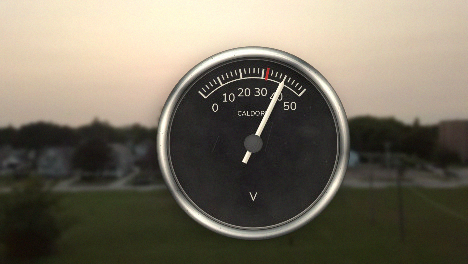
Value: **40** V
